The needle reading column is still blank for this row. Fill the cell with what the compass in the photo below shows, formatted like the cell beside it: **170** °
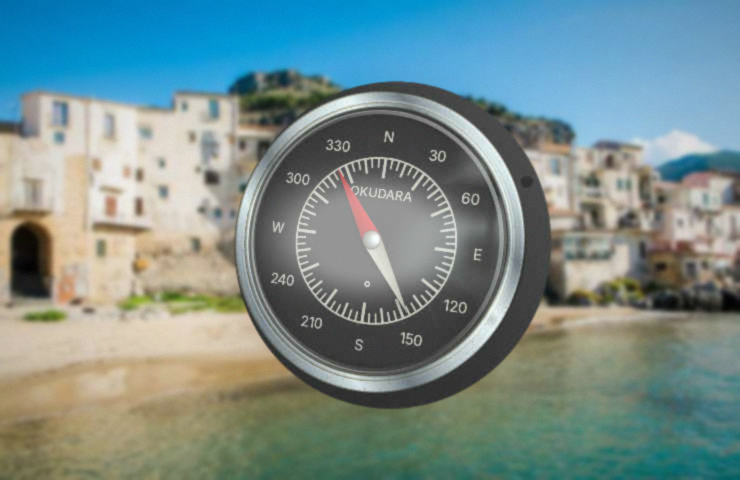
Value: **325** °
